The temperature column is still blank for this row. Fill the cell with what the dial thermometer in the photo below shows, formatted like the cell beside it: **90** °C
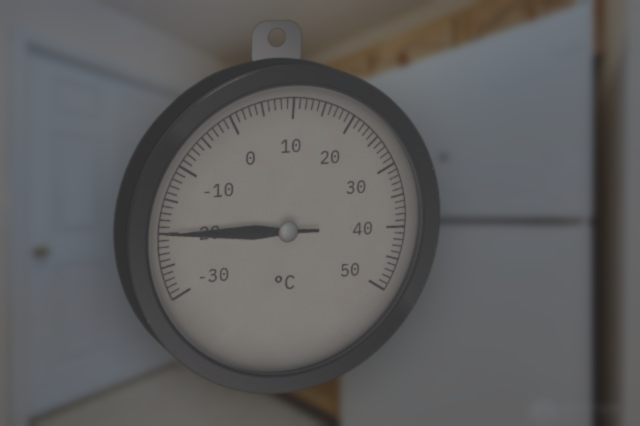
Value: **-20** °C
